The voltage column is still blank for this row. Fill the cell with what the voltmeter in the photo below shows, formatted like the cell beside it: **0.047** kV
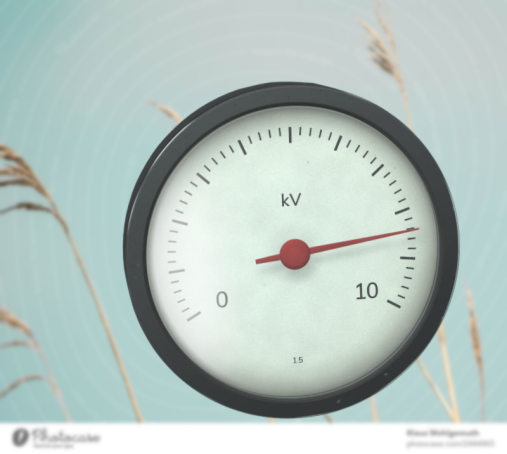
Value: **8.4** kV
